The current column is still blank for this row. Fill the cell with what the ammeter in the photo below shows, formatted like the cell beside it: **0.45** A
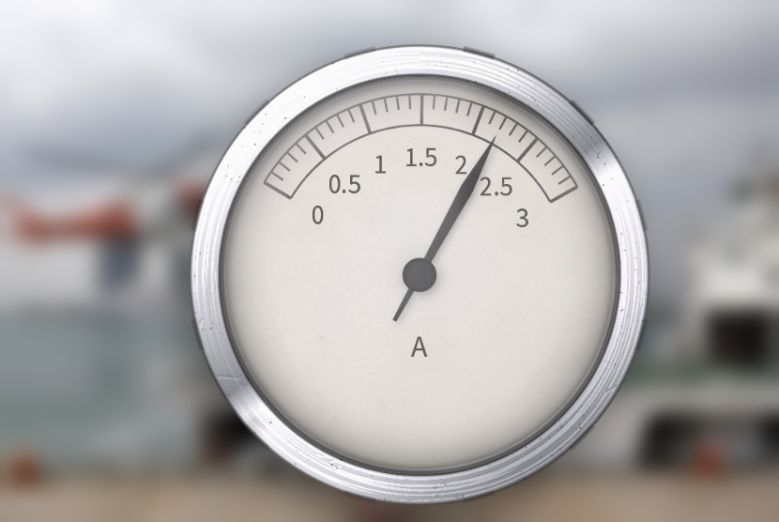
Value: **2.2** A
